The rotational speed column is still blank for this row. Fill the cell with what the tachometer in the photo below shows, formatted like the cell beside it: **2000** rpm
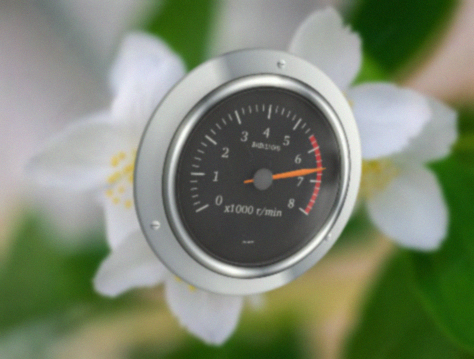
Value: **6600** rpm
